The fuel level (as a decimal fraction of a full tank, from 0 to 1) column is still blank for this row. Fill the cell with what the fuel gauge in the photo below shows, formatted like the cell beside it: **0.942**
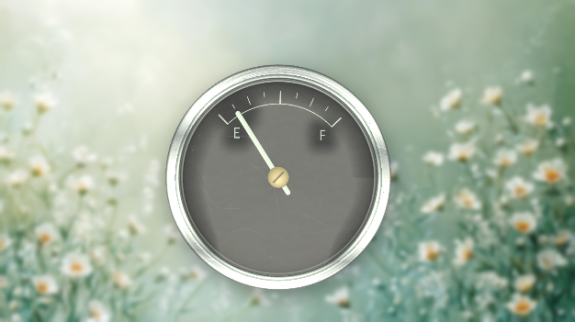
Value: **0.125**
